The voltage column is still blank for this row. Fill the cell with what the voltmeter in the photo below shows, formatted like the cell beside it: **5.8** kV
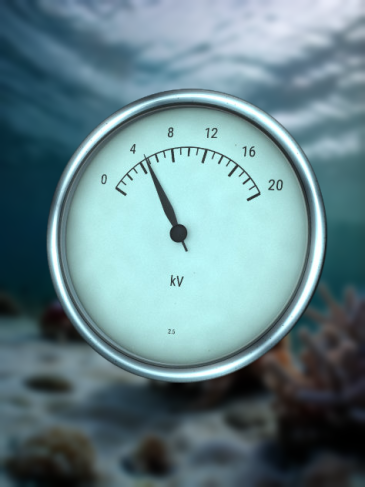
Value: **5** kV
